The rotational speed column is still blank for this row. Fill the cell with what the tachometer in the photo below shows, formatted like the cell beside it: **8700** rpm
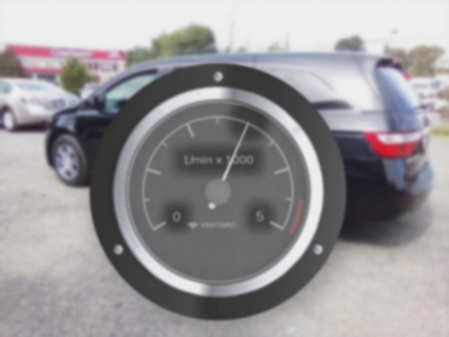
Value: **3000** rpm
